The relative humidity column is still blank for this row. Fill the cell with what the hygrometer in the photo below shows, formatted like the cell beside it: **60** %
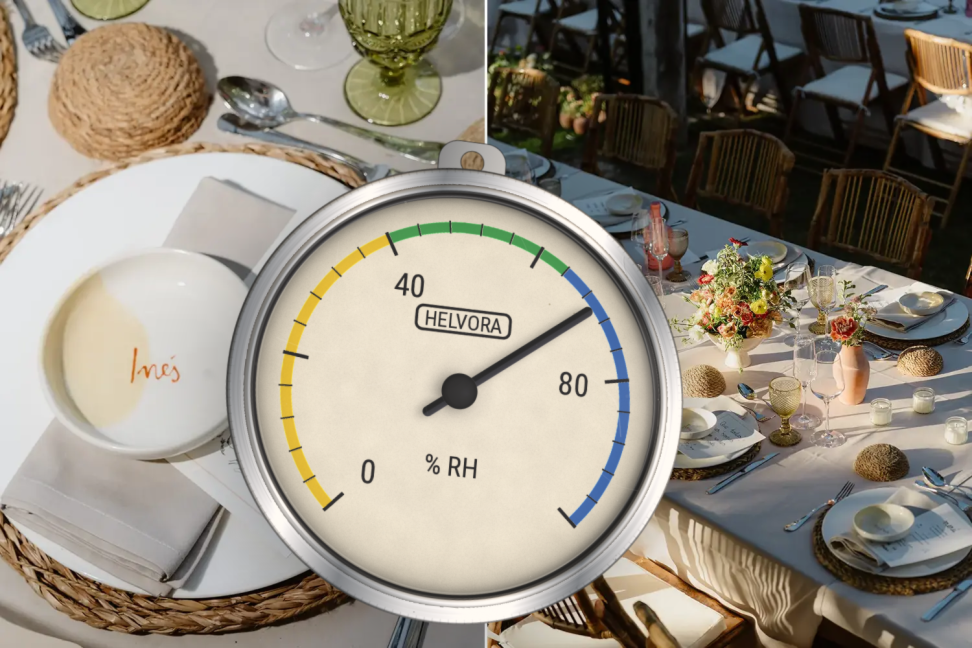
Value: **70** %
